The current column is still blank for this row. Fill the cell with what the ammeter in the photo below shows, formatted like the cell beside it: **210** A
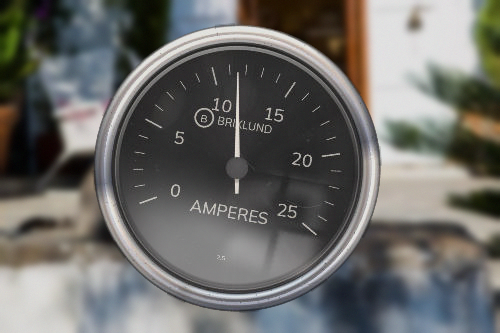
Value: **11.5** A
